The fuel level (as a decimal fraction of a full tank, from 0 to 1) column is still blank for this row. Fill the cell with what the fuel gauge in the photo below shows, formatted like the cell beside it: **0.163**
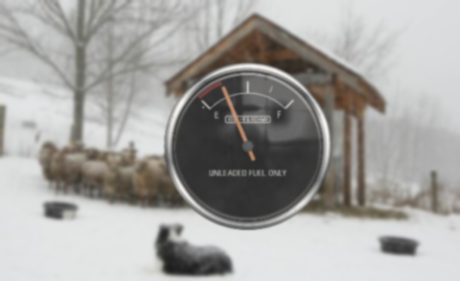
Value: **0.25**
